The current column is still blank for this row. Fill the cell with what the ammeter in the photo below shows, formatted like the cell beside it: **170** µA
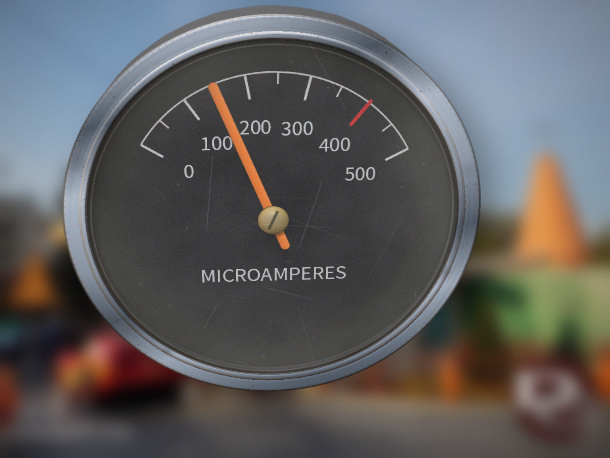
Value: **150** µA
